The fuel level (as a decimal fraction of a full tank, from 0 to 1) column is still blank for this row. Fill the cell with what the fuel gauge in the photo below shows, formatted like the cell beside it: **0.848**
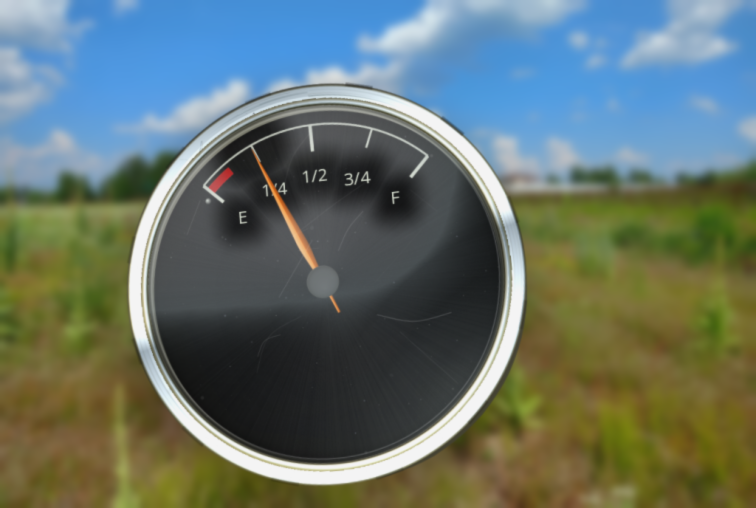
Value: **0.25**
